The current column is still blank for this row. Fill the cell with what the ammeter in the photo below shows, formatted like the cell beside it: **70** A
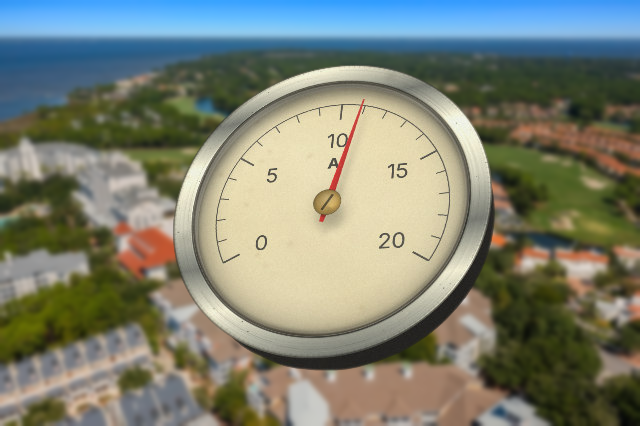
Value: **11** A
